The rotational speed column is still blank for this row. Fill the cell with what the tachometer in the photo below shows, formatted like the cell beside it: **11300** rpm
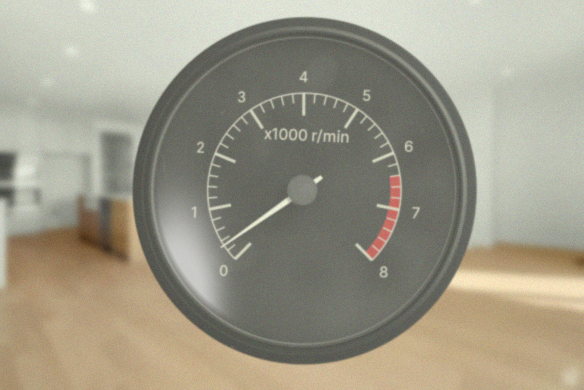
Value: **300** rpm
